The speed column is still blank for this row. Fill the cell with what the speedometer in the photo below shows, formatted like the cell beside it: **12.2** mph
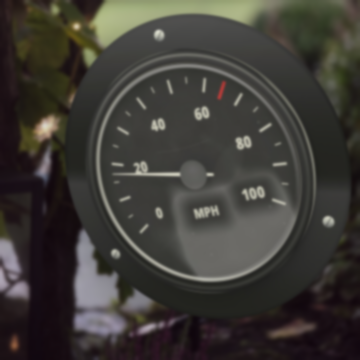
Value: **17.5** mph
